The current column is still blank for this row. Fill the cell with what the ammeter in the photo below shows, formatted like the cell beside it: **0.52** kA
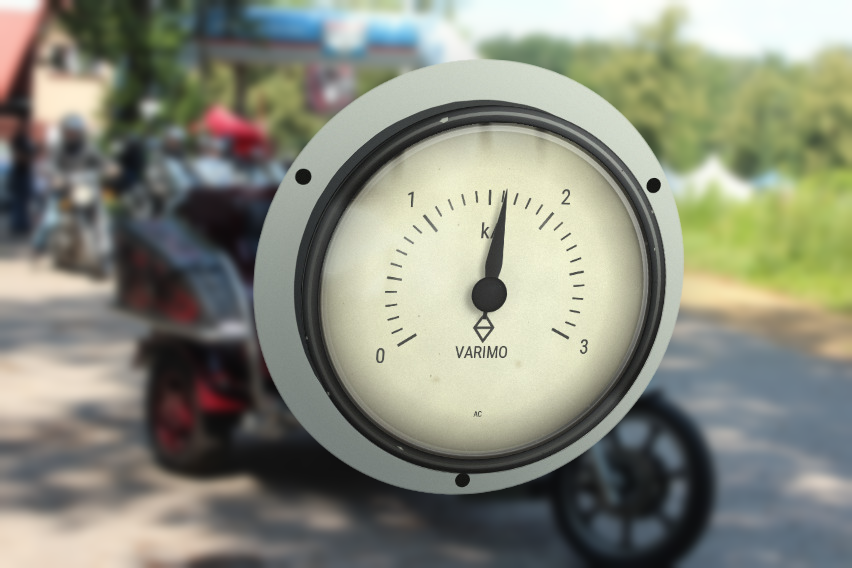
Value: **1.6** kA
